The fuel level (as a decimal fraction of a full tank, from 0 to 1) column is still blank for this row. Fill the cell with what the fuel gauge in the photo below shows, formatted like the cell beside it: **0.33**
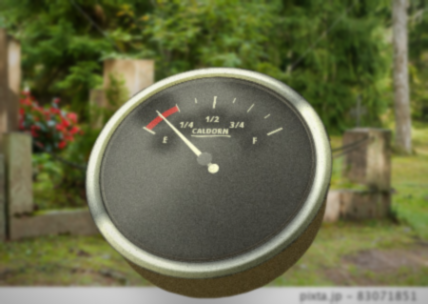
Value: **0.125**
